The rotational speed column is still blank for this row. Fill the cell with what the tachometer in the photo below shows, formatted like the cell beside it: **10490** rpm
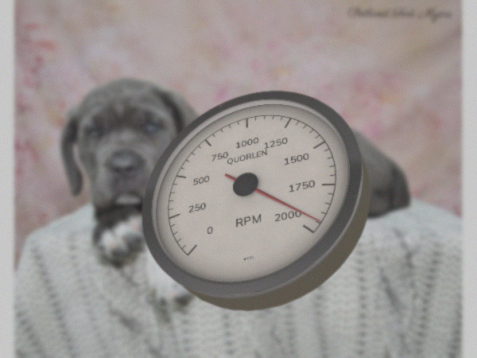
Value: **1950** rpm
